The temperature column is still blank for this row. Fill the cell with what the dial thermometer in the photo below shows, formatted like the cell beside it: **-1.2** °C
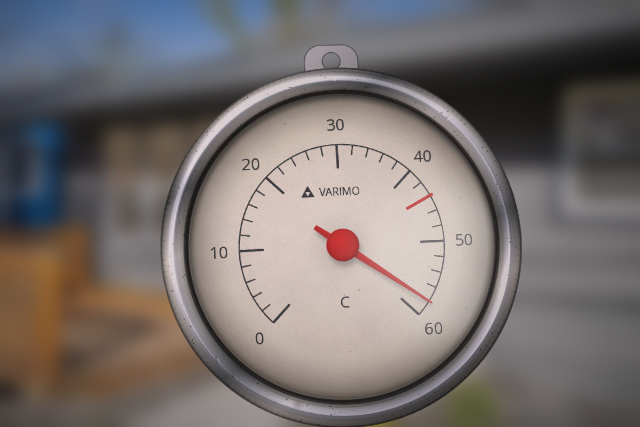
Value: **58** °C
